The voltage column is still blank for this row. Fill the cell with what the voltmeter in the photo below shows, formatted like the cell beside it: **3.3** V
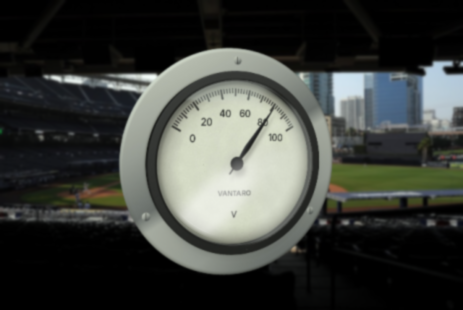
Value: **80** V
